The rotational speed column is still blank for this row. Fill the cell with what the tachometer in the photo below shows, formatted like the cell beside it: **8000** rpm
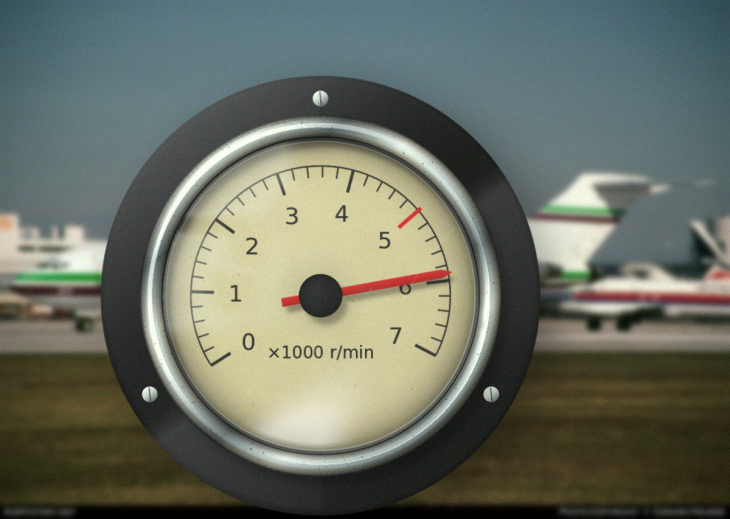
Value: **5900** rpm
